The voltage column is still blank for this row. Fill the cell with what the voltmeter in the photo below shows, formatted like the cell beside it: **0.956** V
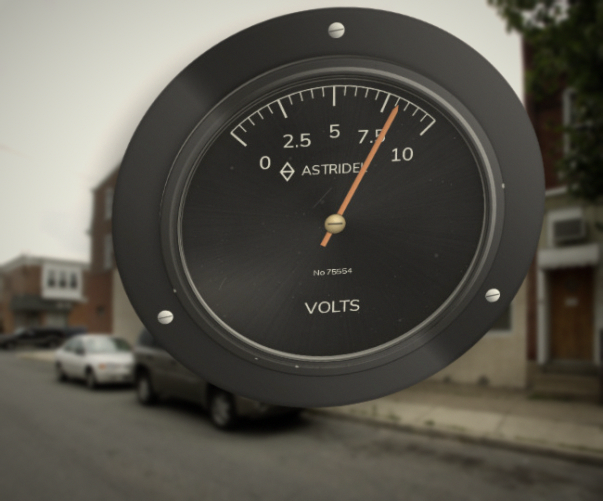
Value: **8** V
